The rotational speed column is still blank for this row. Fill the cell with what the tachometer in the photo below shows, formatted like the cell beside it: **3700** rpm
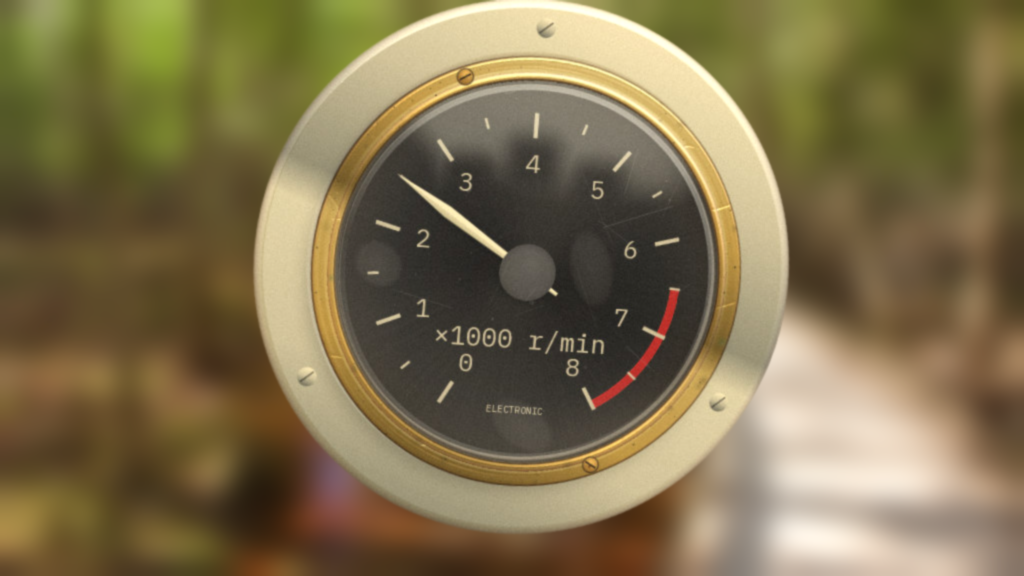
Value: **2500** rpm
